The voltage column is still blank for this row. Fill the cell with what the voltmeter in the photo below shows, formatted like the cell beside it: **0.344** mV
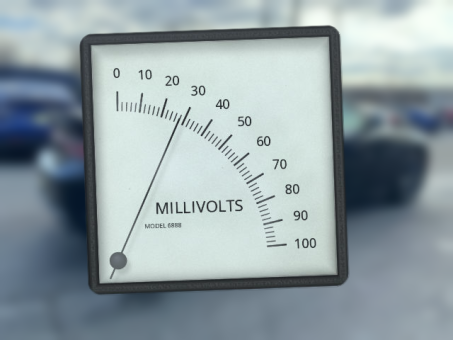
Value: **28** mV
